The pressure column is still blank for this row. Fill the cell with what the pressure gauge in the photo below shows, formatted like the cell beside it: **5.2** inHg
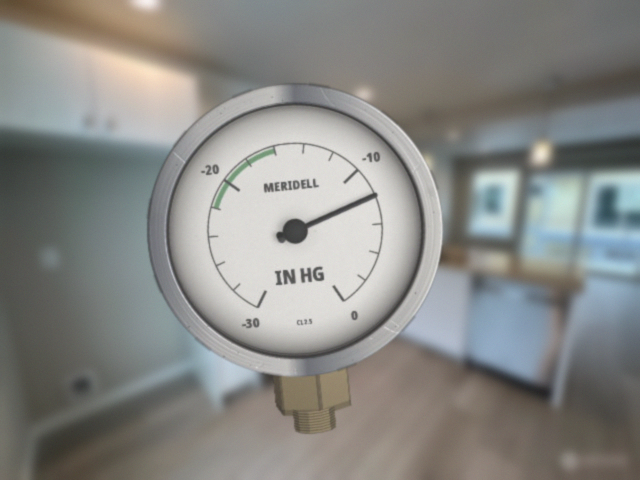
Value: **-8** inHg
